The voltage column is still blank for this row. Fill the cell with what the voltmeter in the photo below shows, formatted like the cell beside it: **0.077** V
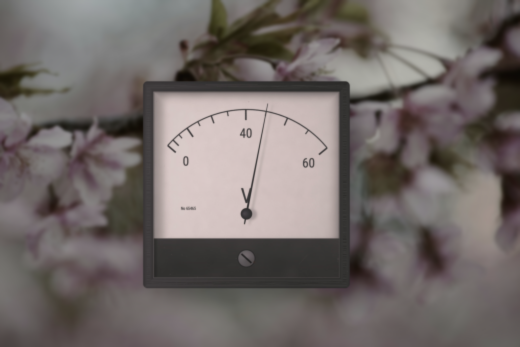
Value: **45** V
